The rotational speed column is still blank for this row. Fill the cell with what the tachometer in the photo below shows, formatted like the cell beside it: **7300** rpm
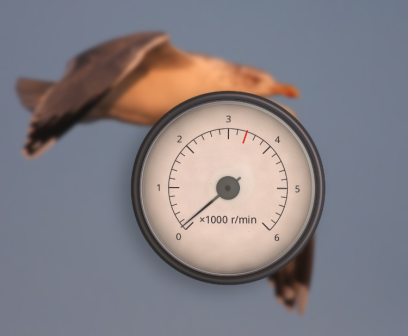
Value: **100** rpm
